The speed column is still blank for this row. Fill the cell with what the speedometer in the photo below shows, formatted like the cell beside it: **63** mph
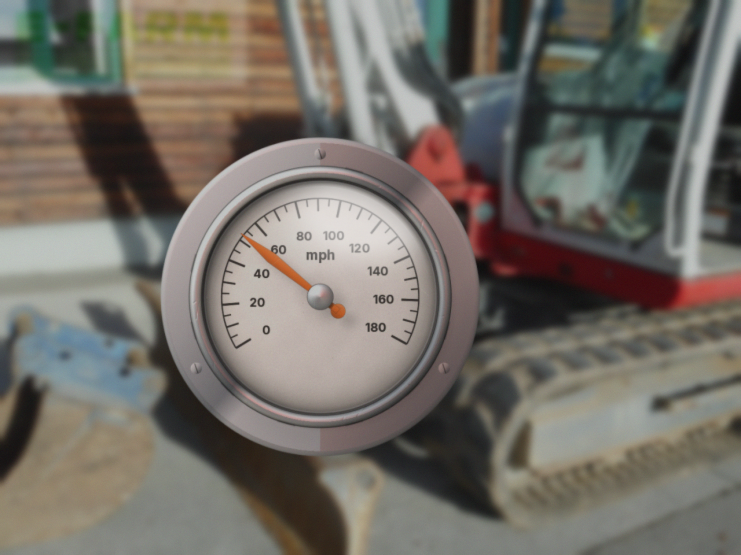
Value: **52.5** mph
